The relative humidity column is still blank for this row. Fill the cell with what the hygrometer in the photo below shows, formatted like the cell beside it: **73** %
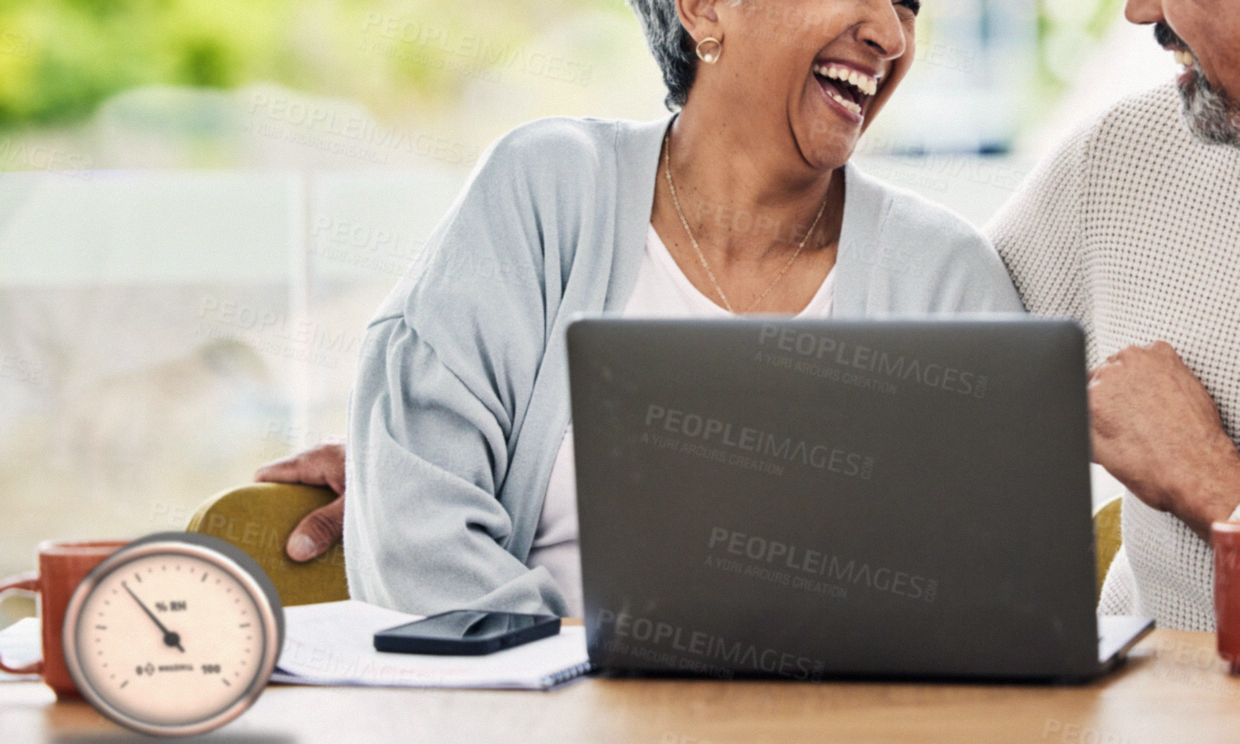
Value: **36** %
